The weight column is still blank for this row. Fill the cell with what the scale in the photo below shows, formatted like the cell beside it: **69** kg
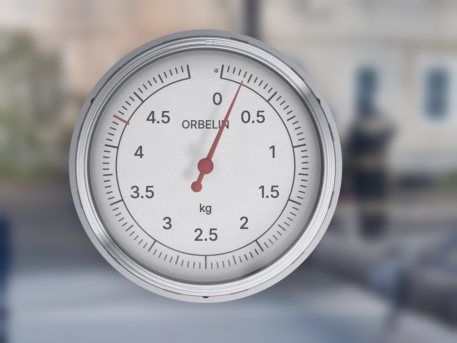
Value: **0.2** kg
